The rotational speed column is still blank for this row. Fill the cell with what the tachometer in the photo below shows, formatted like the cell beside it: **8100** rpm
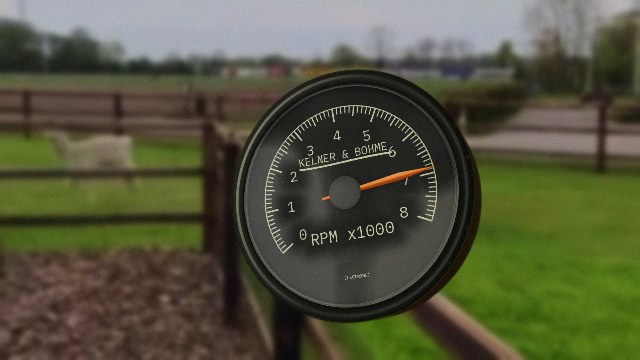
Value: **6900** rpm
